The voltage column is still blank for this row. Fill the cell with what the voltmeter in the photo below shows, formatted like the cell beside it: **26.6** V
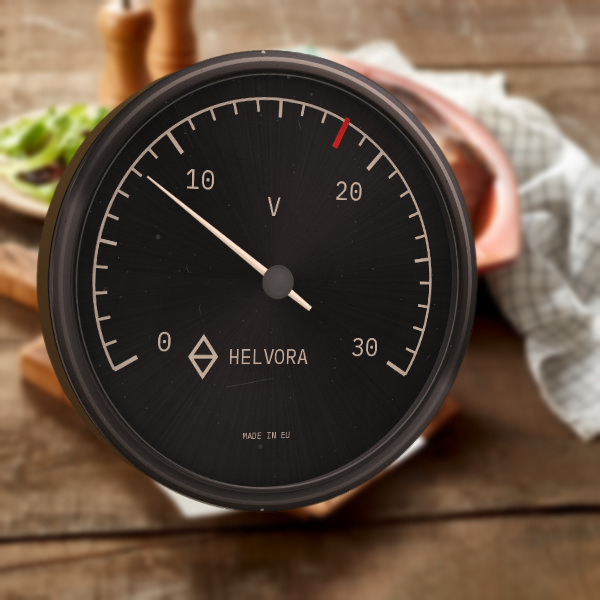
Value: **8** V
